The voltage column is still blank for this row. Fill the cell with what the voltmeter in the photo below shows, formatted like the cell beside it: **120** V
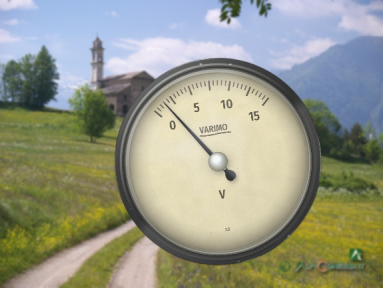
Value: **1.5** V
